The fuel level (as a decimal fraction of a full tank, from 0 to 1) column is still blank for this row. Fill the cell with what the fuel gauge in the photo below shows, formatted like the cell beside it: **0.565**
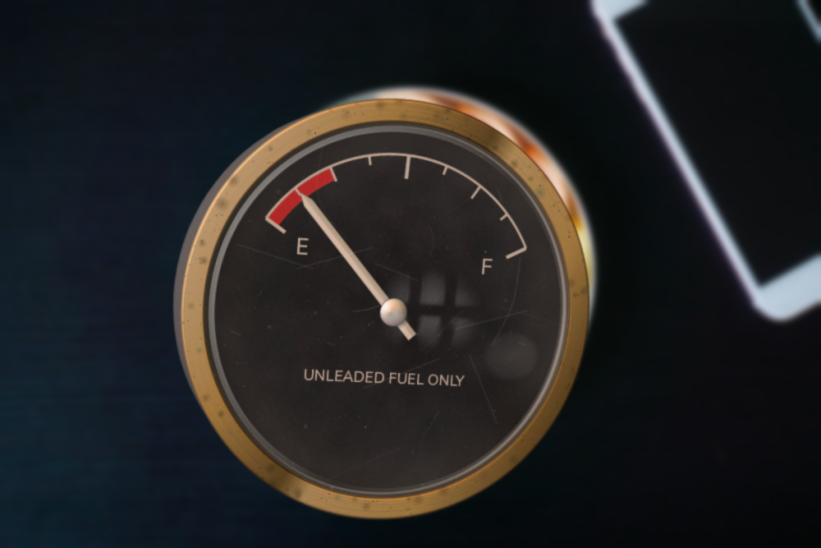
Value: **0.125**
